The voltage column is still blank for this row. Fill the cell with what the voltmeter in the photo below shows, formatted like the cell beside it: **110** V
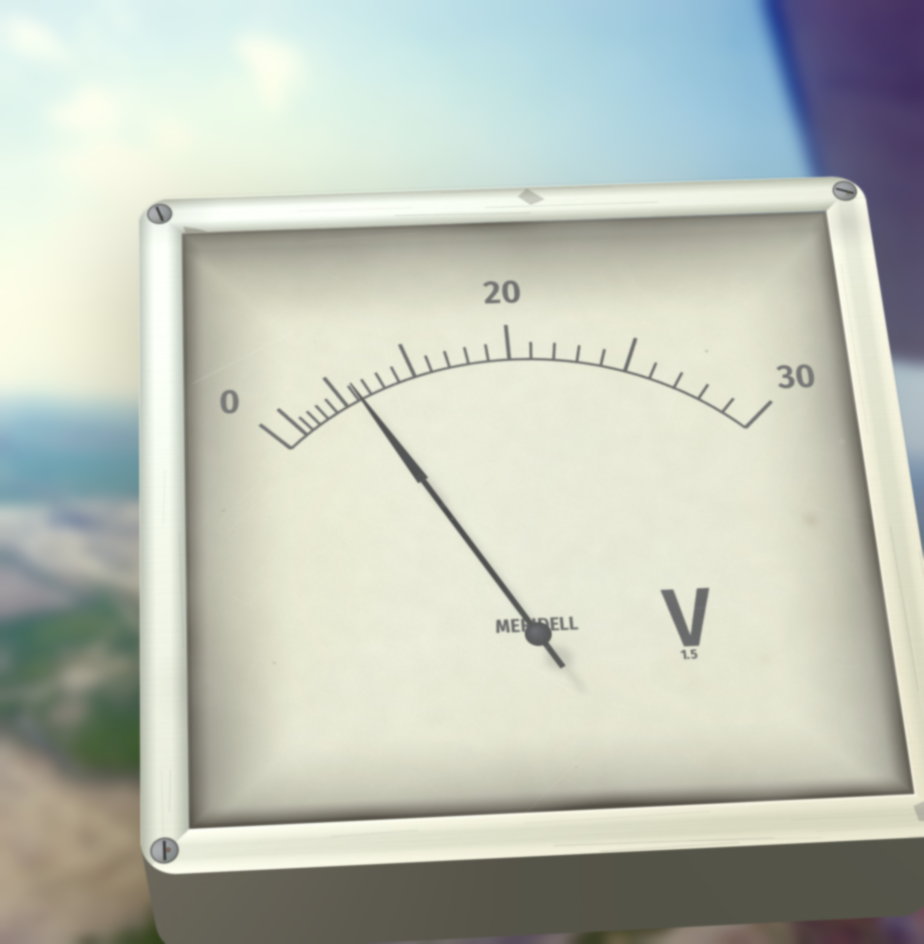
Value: **11** V
